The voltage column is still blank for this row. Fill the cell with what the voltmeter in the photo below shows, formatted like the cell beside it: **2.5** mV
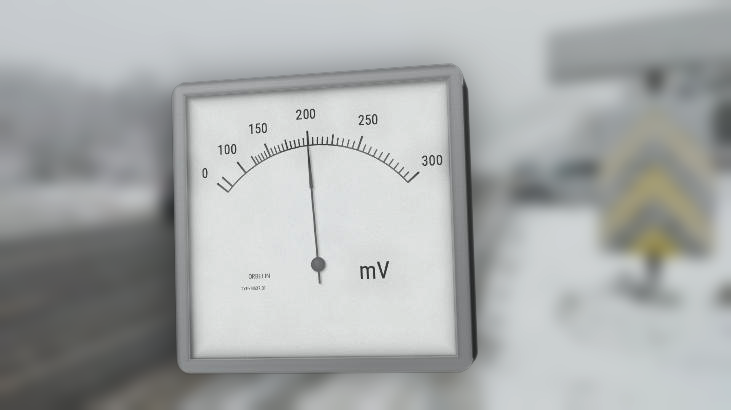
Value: **200** mV
